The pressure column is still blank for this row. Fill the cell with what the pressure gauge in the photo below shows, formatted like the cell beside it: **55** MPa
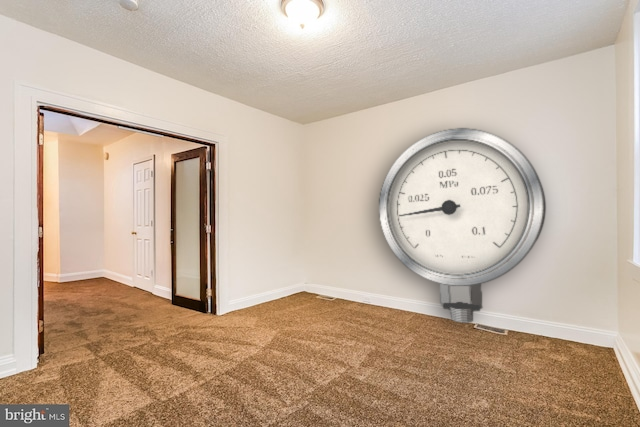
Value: **0.015** MPa
